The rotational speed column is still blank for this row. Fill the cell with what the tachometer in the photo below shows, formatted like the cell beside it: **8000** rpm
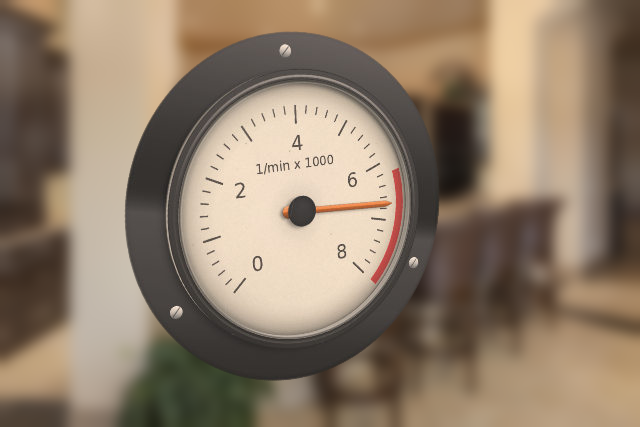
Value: **6700** rpm
